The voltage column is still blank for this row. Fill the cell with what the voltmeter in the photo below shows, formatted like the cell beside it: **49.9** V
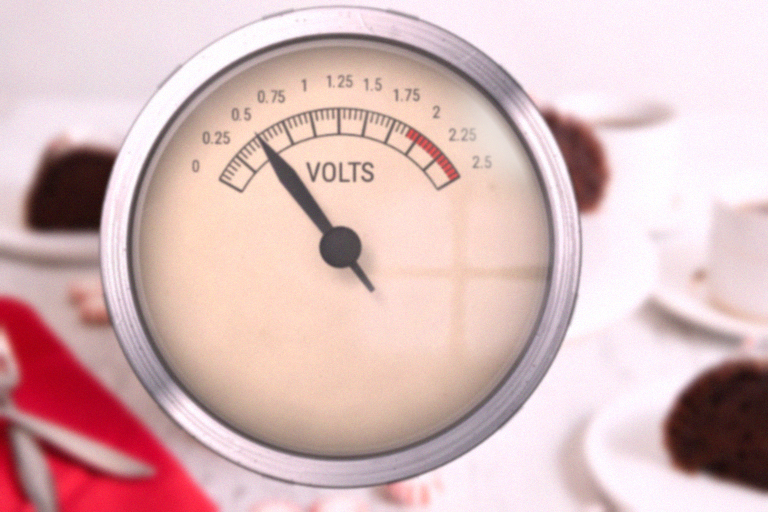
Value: **0.5** V
